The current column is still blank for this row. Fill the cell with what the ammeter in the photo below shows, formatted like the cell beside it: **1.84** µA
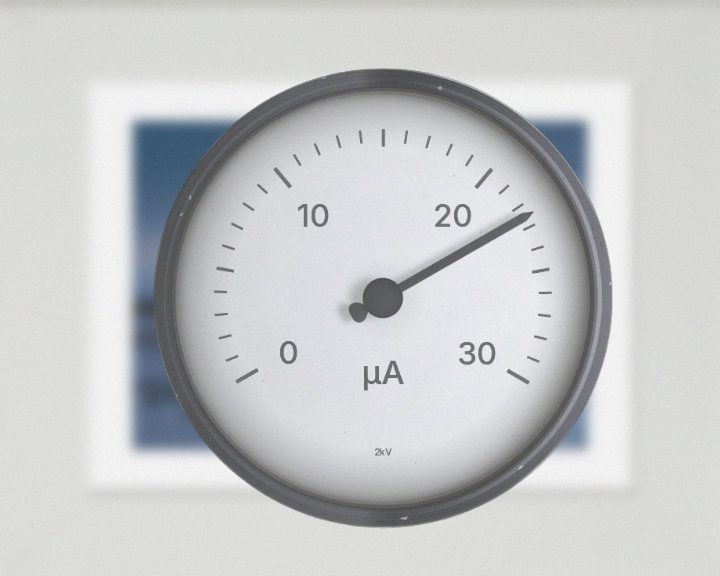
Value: **22.5** µA
